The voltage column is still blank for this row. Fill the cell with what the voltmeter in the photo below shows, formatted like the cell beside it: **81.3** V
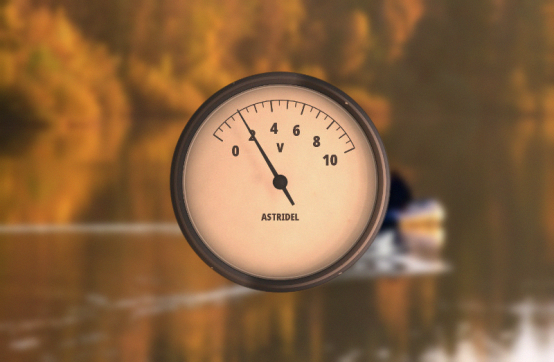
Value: **2** V
